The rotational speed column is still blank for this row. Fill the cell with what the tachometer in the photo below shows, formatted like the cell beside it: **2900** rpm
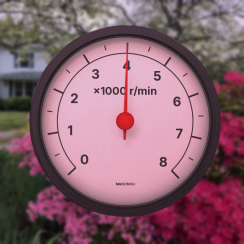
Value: **4000** rpm
